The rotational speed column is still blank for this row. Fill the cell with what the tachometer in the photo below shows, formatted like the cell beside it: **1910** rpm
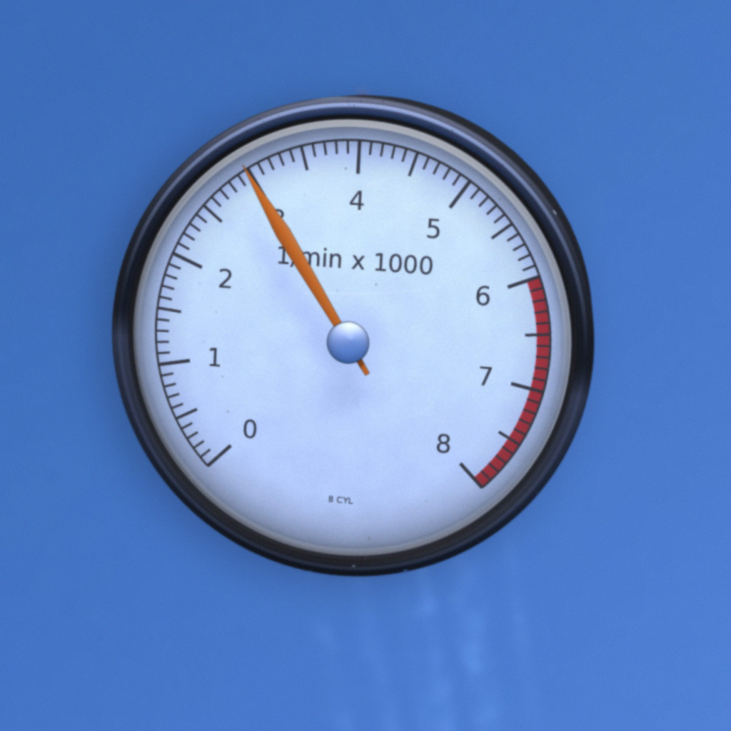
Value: **3000** rpm
